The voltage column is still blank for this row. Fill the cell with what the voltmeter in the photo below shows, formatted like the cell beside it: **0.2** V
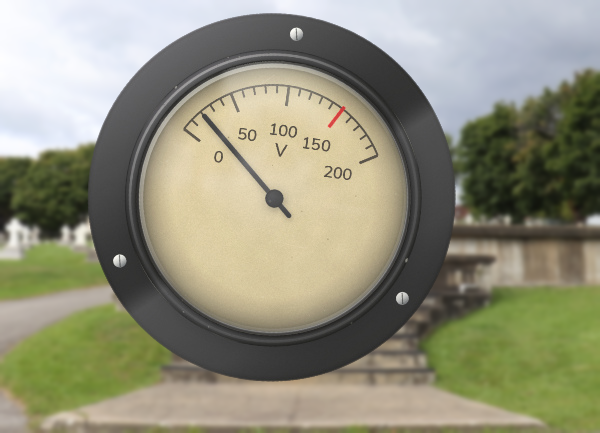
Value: **20** V
